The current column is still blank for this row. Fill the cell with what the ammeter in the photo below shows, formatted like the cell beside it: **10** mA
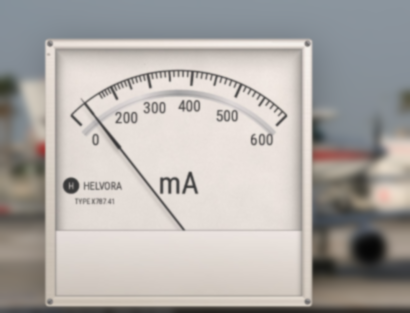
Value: **100** mA
